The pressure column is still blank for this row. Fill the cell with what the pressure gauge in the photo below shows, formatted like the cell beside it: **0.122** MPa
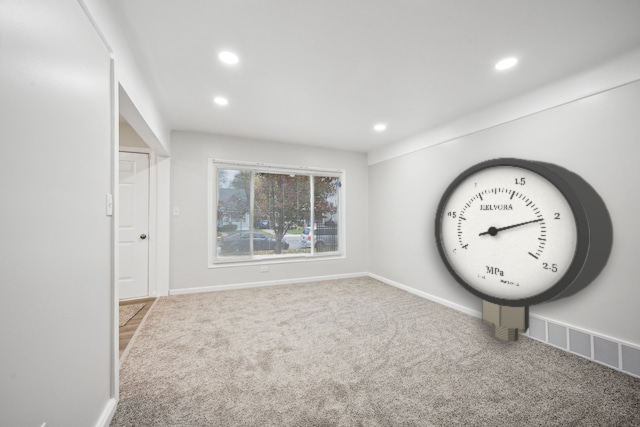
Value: **2** MPa
